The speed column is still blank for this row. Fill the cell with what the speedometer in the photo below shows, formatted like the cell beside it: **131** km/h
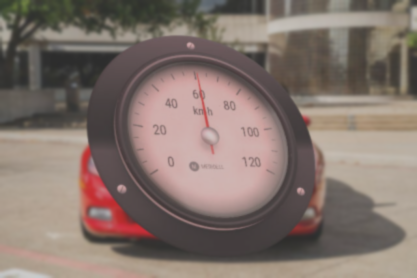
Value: **60** km/h
